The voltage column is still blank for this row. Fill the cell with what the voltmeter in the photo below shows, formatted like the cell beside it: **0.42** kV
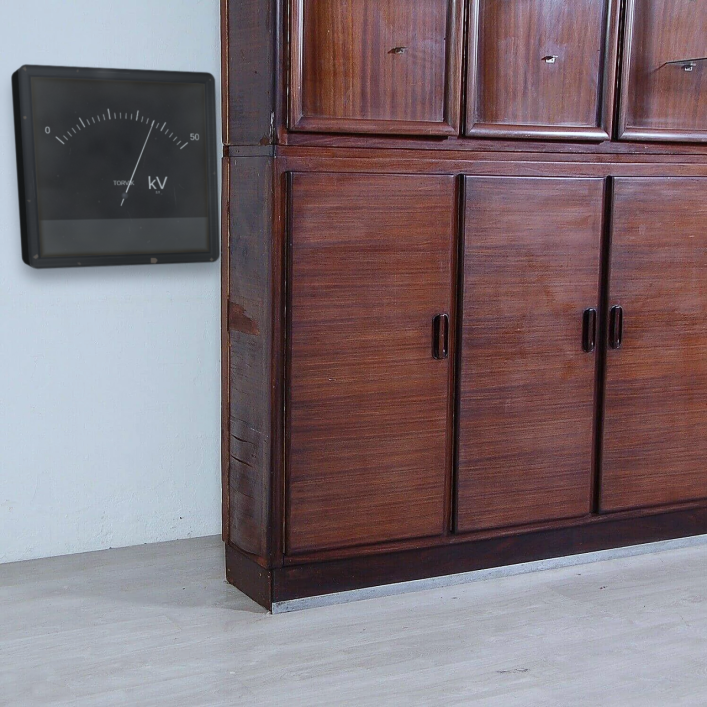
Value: **36** kV
